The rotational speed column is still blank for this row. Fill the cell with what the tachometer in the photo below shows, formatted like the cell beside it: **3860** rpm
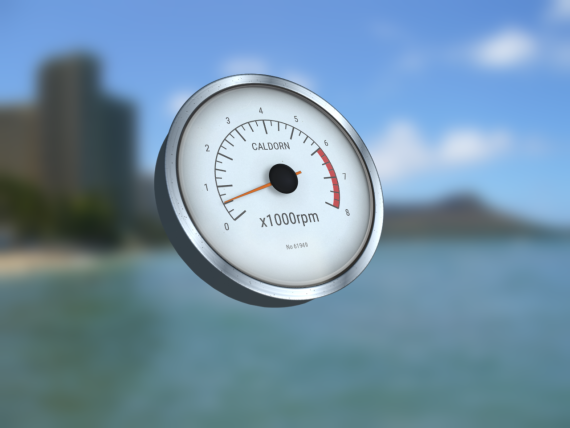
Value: **500** rpm
